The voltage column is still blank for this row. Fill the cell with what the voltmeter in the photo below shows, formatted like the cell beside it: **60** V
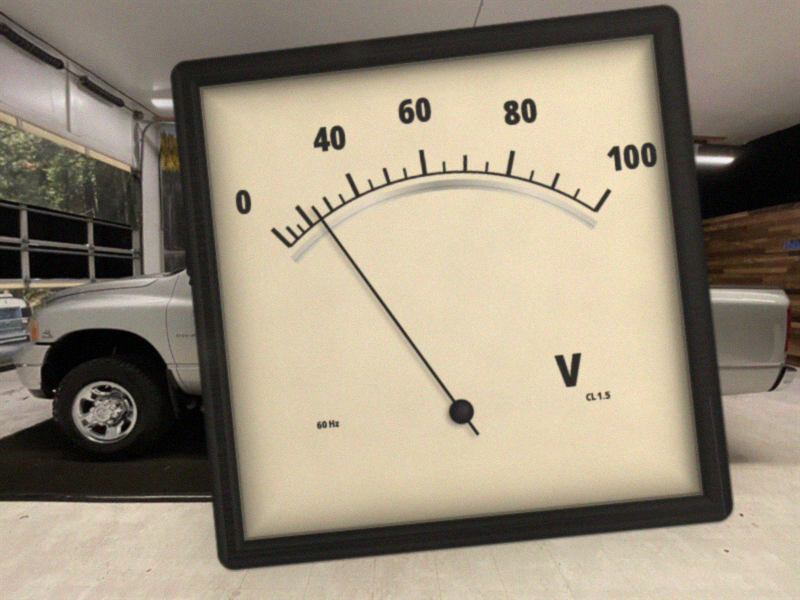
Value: **25** V
